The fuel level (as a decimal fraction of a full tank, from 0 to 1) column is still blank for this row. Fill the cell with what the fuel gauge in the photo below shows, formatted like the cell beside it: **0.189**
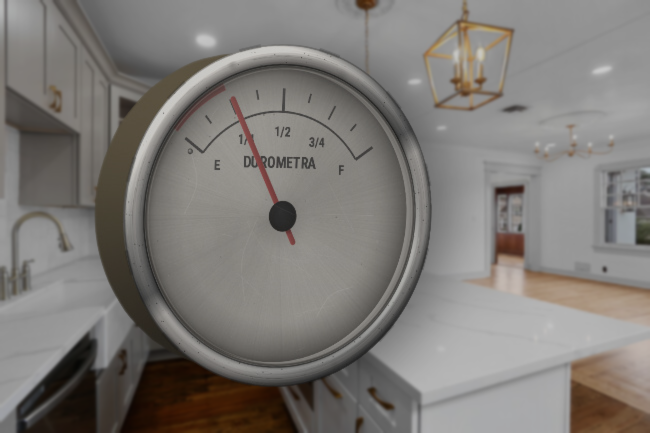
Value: **0.25**
